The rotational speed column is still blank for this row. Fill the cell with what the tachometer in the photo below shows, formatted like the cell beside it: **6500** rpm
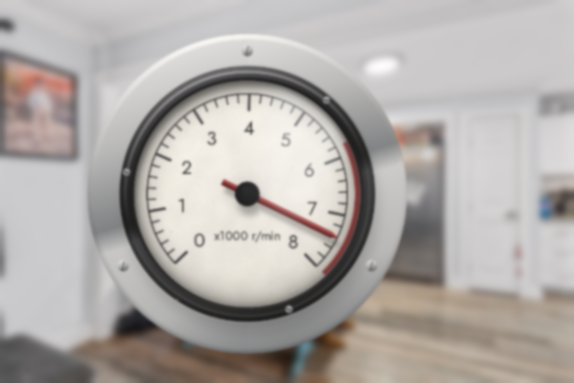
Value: **7400** rpm
